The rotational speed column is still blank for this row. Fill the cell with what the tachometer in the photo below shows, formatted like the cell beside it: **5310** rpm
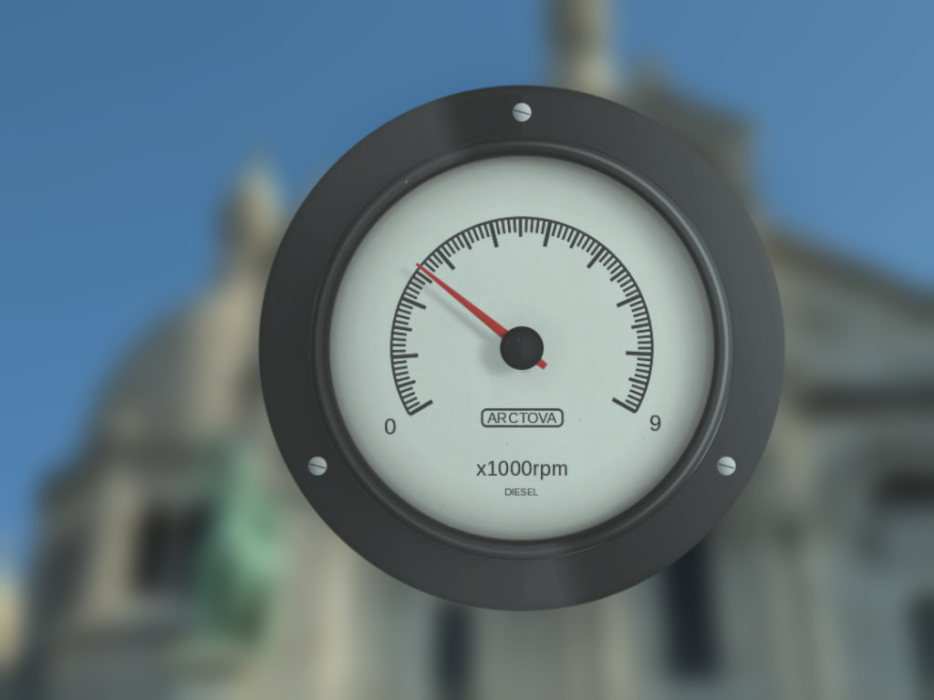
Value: **2600** rpm
